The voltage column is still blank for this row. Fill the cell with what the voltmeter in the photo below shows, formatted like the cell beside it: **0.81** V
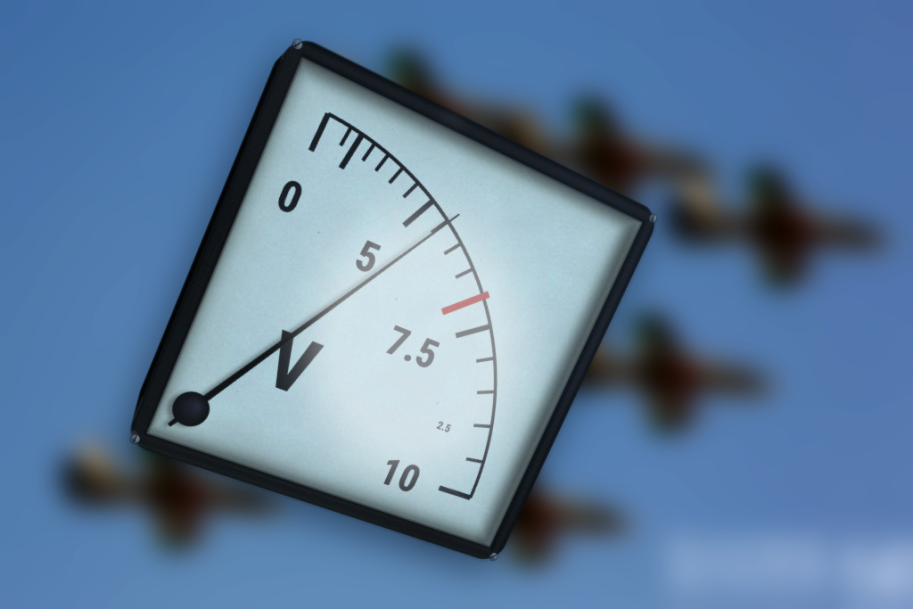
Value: **5.5** V
